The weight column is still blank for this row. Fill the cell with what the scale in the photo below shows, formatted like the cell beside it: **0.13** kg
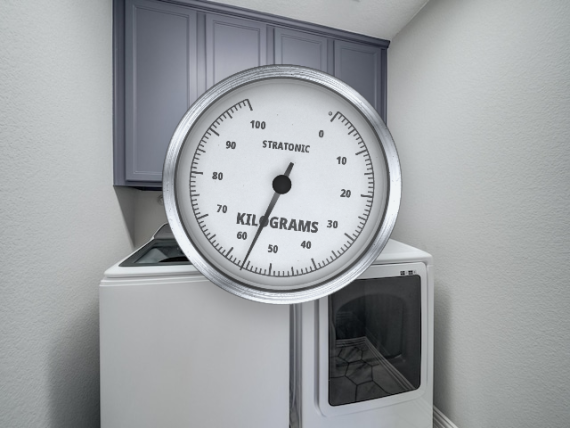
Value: **56** kg
